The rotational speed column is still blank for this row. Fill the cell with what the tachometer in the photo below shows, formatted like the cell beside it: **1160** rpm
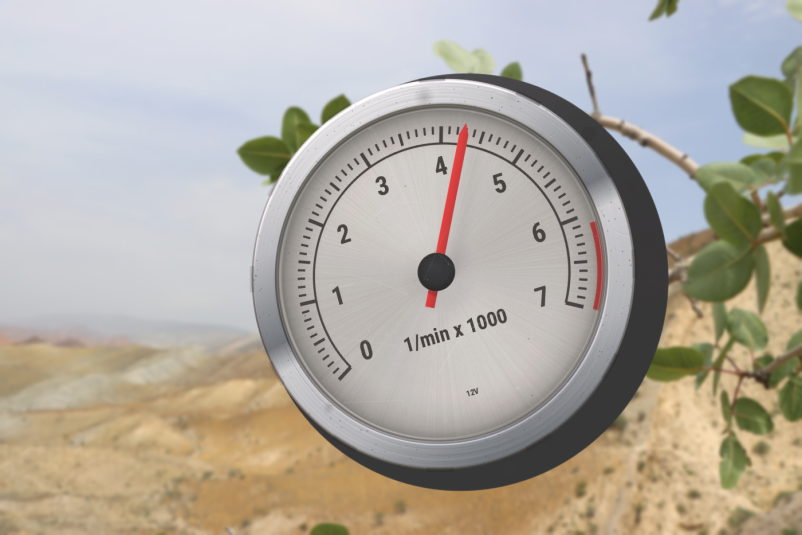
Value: **4300** rpm
